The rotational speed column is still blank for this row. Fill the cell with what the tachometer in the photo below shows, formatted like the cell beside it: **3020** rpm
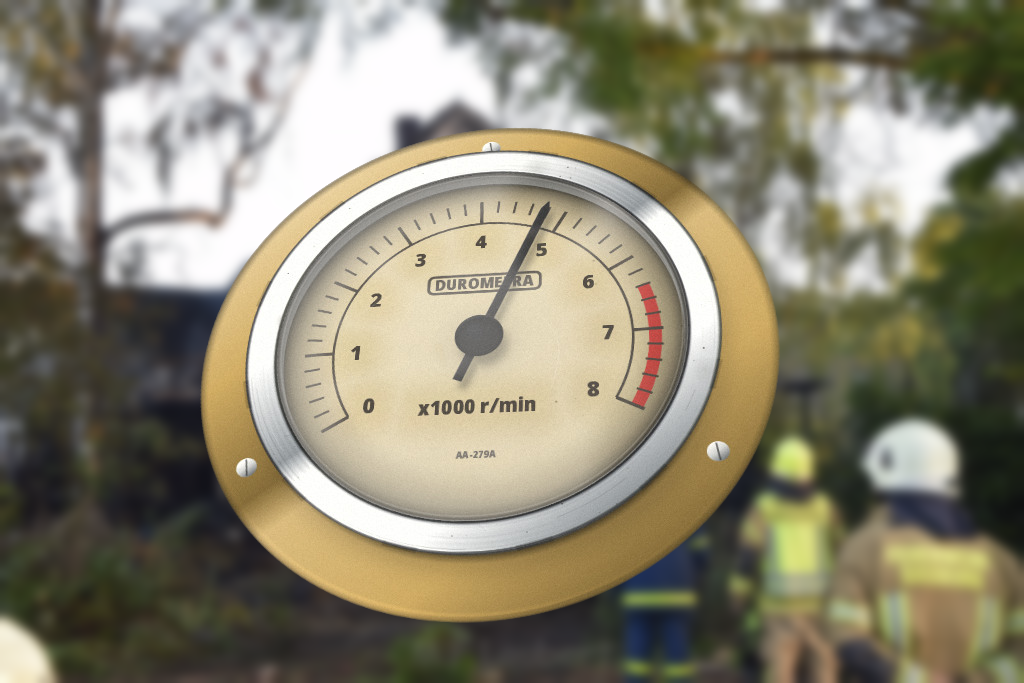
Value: **4800** rpm
